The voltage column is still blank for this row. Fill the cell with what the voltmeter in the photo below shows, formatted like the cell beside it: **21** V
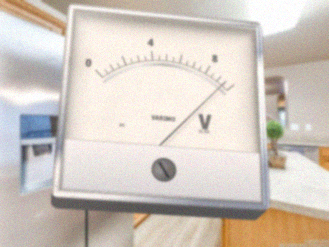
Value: **9.5** V
